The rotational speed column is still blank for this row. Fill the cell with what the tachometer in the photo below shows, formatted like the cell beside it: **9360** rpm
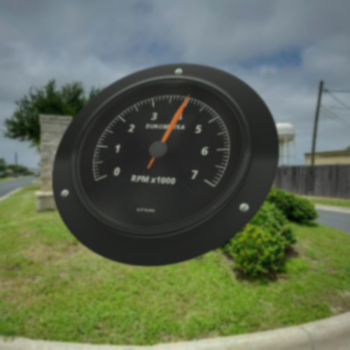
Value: **4000** rpm
